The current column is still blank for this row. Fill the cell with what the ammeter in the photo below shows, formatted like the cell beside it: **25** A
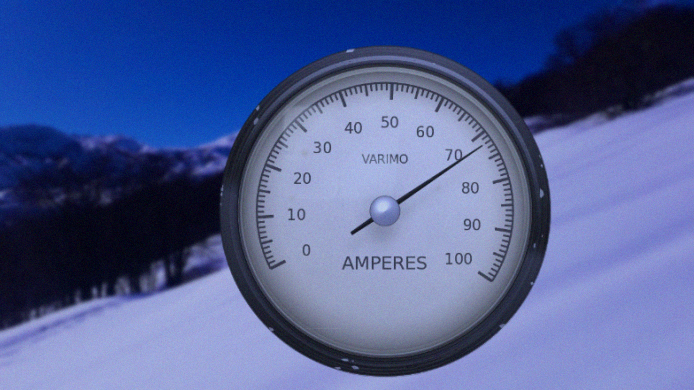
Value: **72** A
